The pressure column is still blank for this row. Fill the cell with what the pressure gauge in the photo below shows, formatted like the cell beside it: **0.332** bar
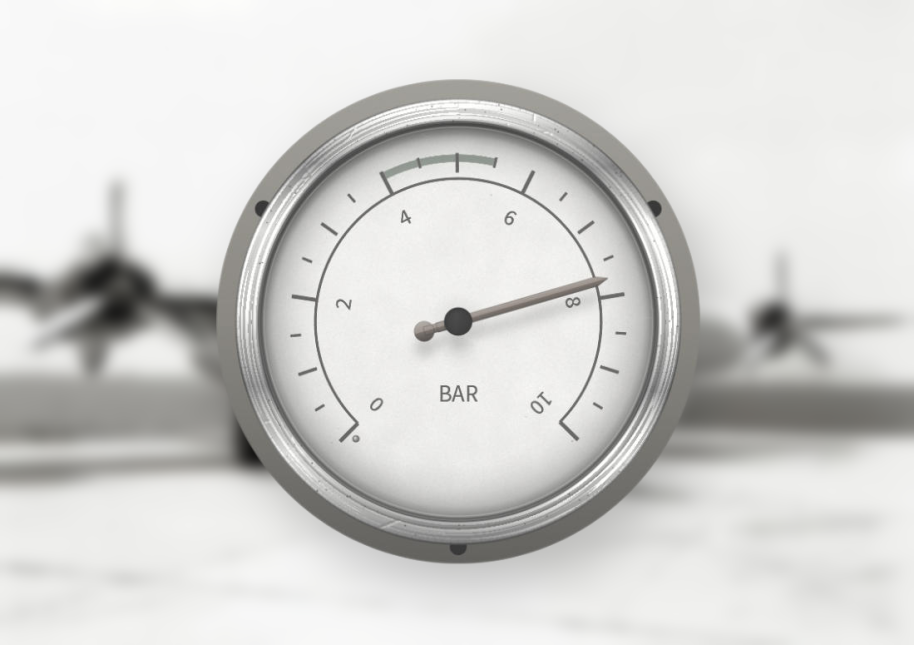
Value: **7.75** bar
